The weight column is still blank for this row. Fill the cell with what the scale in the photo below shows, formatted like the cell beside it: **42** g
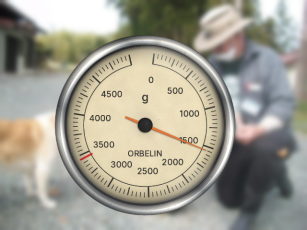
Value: **1550** g
